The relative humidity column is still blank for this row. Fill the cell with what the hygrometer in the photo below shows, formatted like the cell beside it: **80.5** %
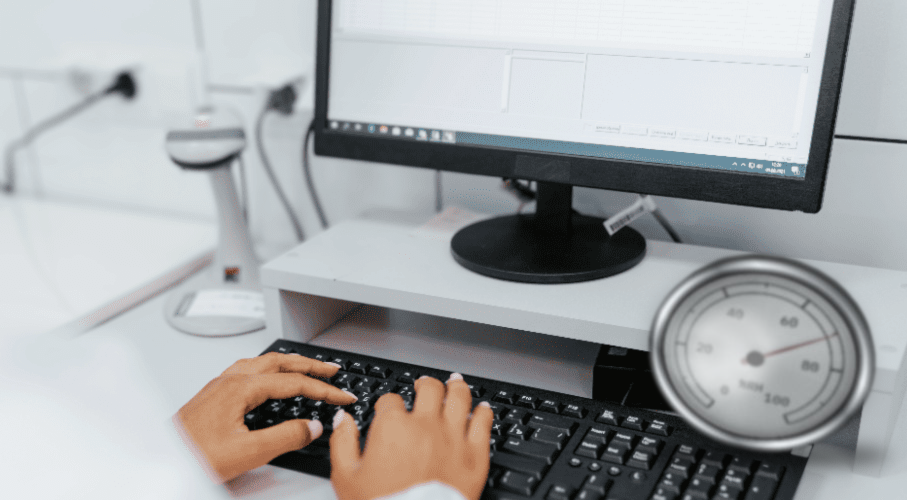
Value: **70** %
